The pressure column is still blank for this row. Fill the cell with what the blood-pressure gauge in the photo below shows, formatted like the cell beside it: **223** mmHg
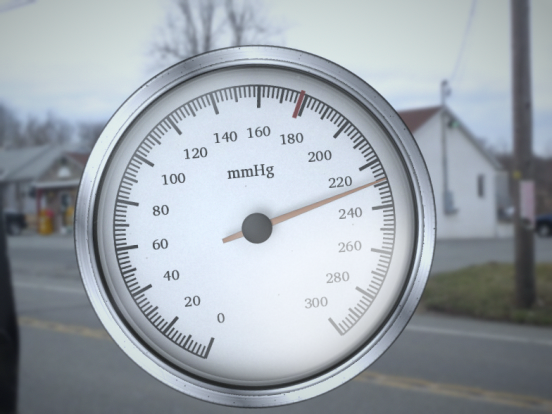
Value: **228** mmHg
